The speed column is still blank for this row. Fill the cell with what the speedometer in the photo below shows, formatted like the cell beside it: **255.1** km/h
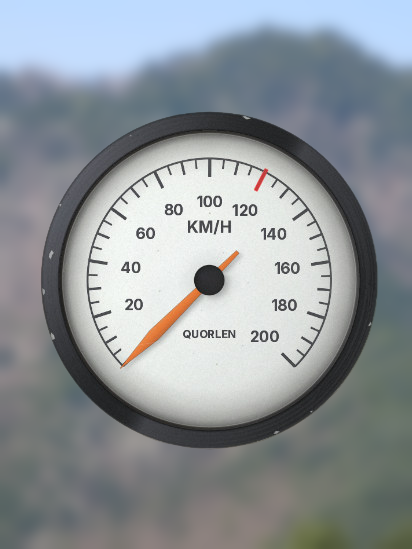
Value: **0** km/h
